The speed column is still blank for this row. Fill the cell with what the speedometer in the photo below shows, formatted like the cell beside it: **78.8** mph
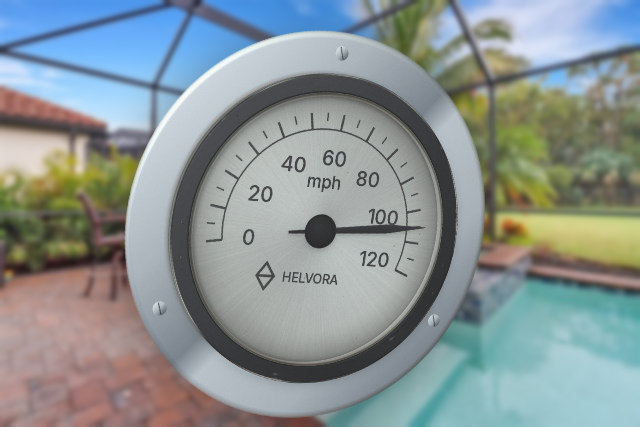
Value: **105** mph
